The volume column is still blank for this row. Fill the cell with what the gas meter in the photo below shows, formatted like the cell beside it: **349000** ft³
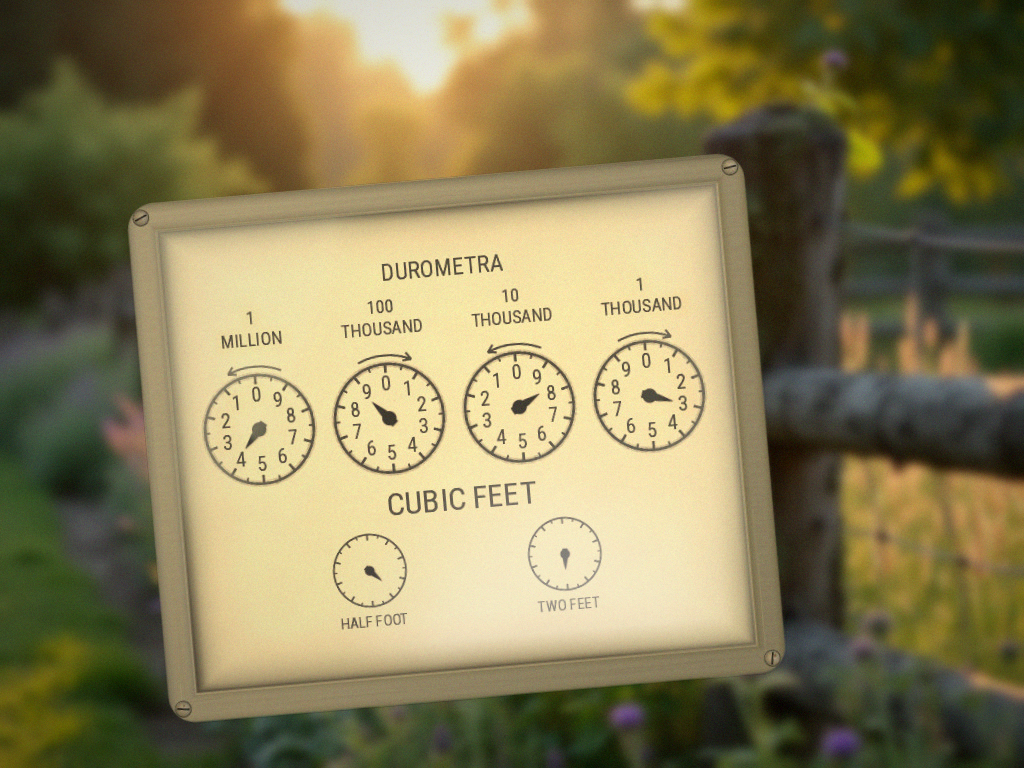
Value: **388300** ft³
